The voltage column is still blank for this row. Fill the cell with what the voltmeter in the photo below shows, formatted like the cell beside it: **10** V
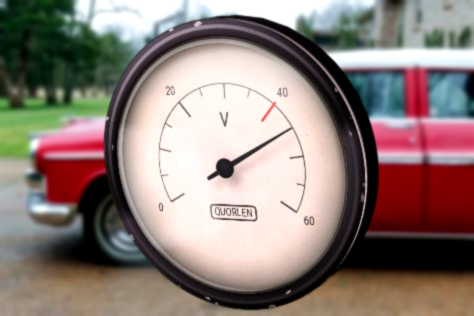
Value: **45** V
